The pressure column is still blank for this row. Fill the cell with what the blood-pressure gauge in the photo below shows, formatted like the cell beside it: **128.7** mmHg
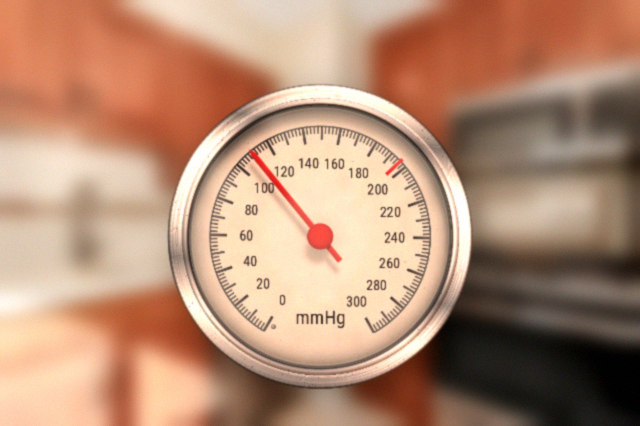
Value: **110** mmHg
